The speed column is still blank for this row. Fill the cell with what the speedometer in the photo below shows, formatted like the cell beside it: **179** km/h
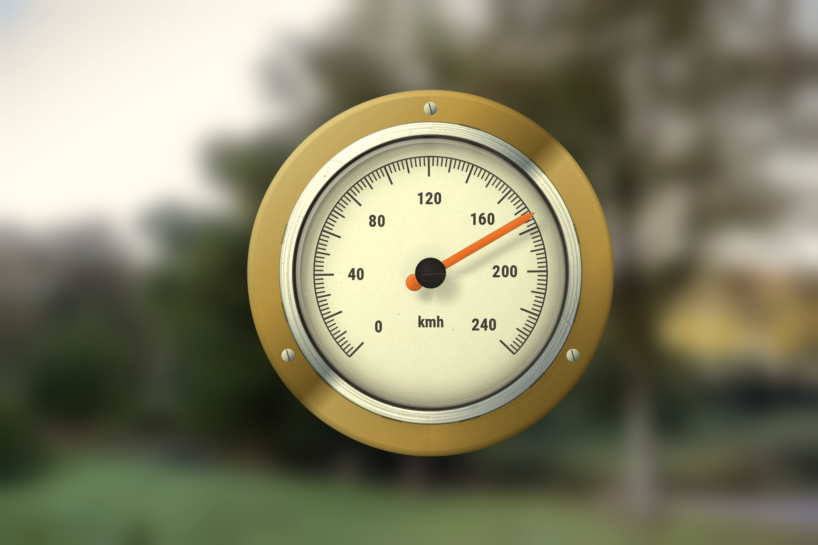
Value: **174** km/h
